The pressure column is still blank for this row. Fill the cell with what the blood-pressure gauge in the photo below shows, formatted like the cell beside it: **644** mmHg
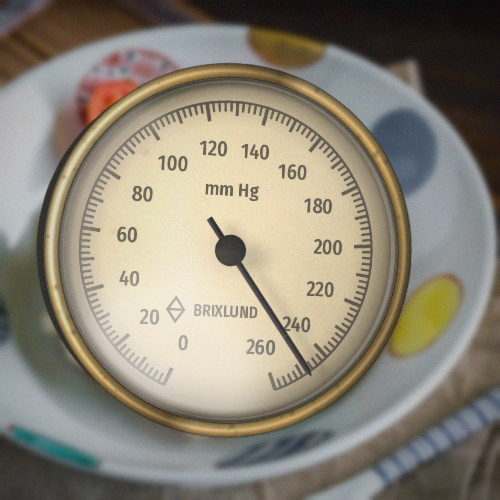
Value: **248** mmHg
